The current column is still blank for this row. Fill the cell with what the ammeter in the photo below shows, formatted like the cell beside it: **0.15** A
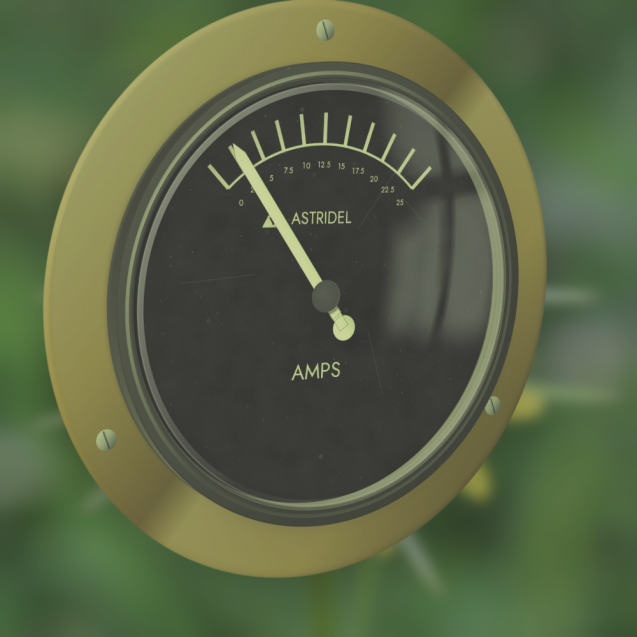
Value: **2.5** A
